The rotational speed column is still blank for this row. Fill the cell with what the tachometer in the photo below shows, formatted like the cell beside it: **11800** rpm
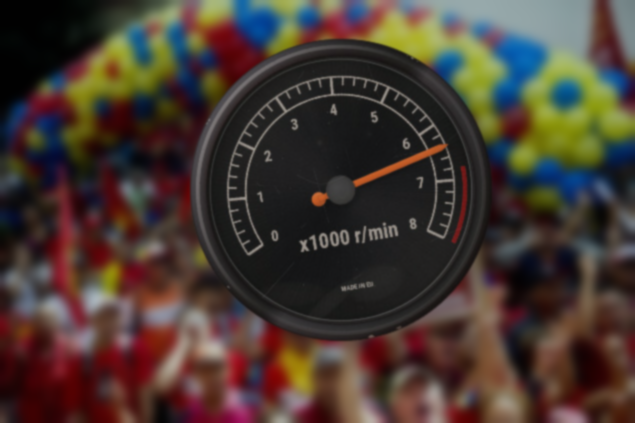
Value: **6400** rpm
